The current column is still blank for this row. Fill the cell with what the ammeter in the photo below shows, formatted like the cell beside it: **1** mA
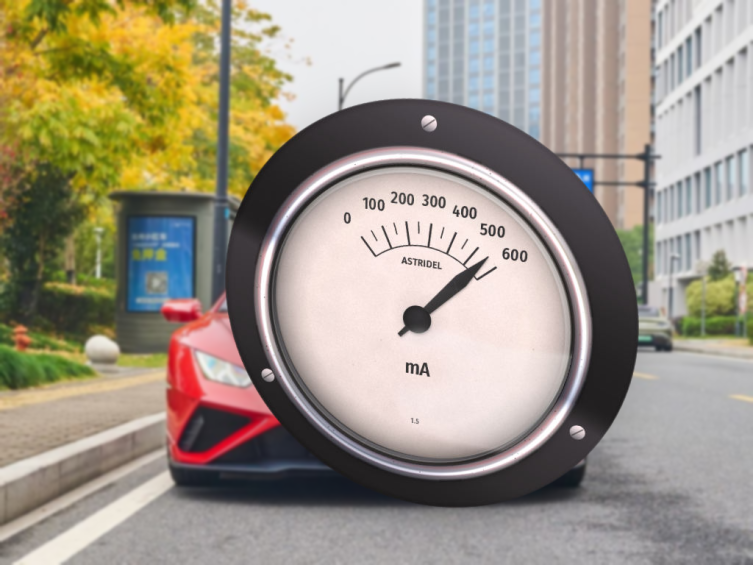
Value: **550** mA
